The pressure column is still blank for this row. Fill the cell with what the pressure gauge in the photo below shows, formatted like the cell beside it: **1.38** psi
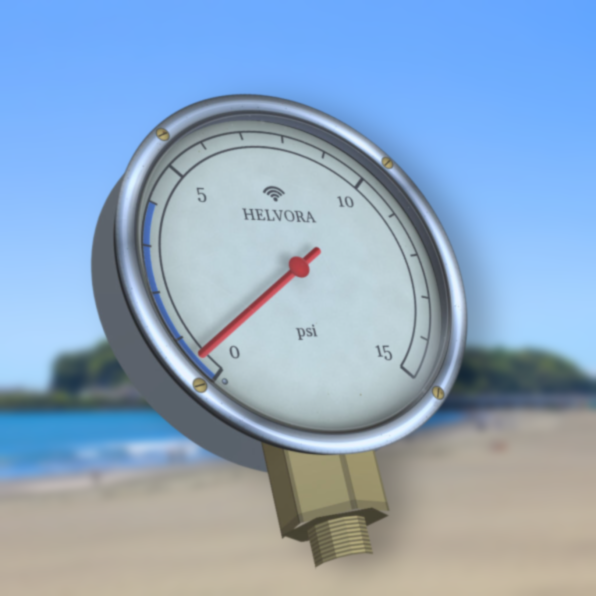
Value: **0.5** psi
